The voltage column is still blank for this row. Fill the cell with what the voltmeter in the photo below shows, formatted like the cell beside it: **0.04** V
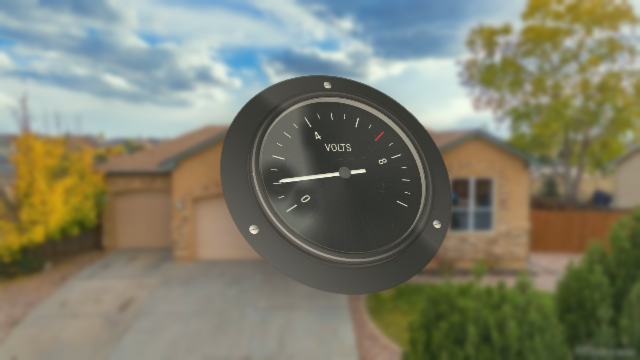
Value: **1** V
